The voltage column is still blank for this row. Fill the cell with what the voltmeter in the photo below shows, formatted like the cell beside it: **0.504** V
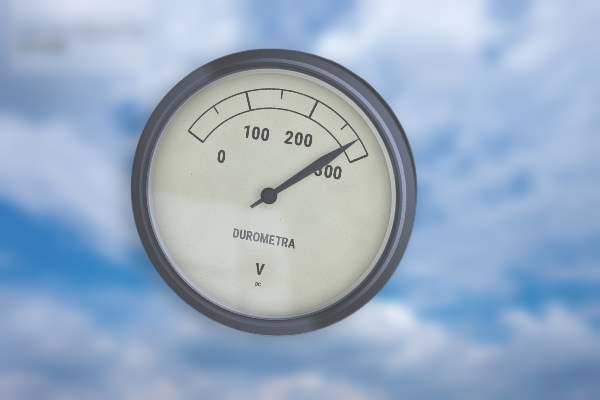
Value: **275** V
